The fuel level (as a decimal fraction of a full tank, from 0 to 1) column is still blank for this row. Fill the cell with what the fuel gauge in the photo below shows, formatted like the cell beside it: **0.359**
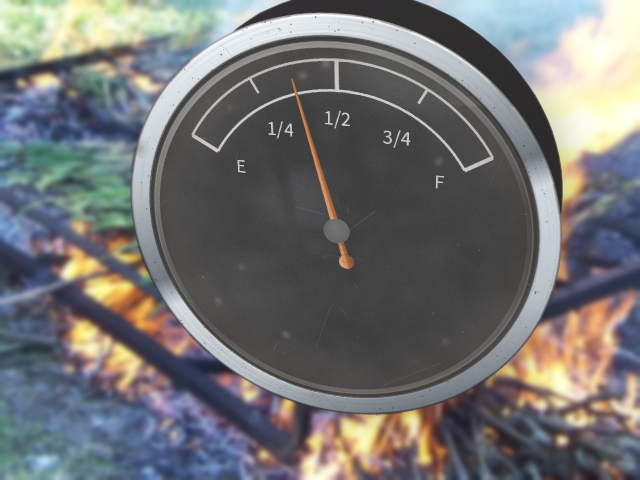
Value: **0.375**
